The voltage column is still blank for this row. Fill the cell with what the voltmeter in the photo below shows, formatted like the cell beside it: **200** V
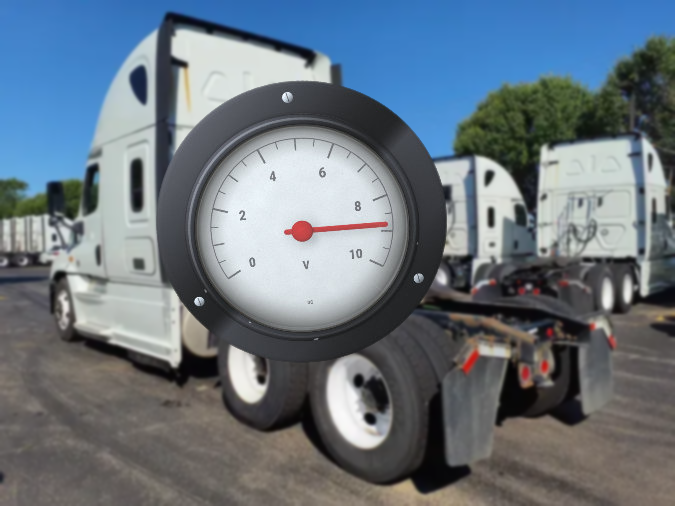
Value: **8.75** V
